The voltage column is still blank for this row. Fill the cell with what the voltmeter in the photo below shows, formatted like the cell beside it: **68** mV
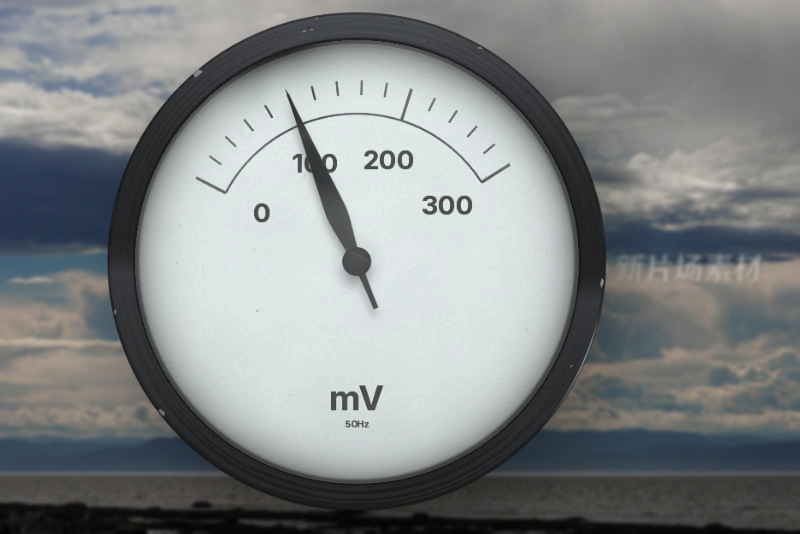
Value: **100** mV
